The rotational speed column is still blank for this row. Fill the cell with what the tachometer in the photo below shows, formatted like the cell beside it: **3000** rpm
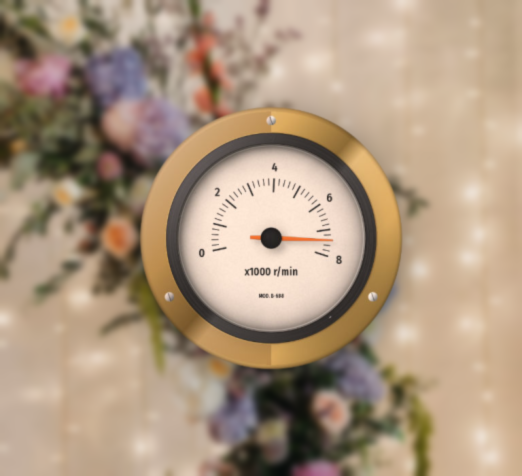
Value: **7400** rpm
